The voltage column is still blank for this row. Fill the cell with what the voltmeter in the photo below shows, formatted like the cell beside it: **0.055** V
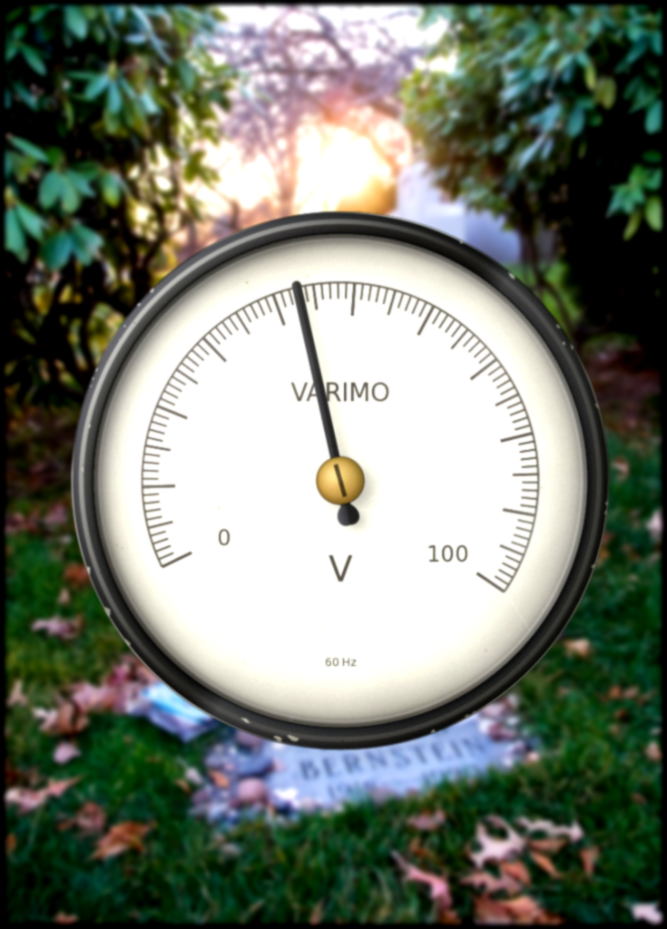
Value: **43** V
